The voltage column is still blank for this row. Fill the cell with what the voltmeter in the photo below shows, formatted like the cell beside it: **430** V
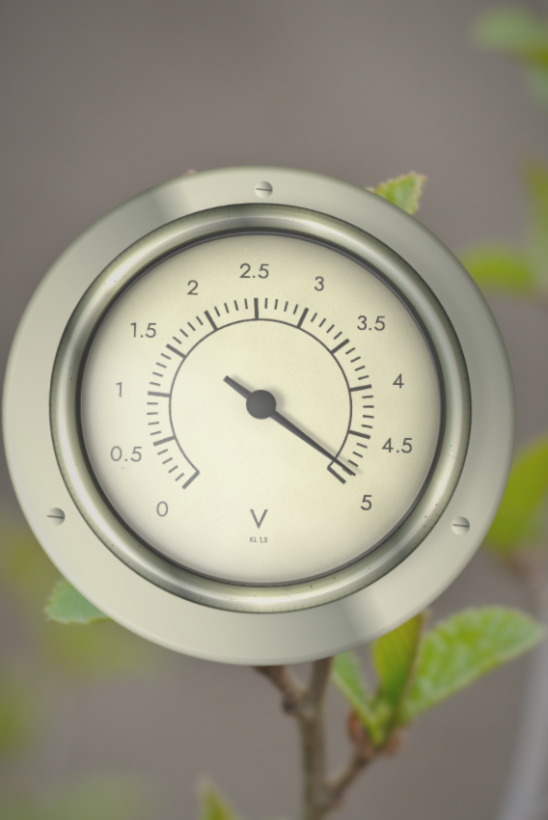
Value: **4.9** V
